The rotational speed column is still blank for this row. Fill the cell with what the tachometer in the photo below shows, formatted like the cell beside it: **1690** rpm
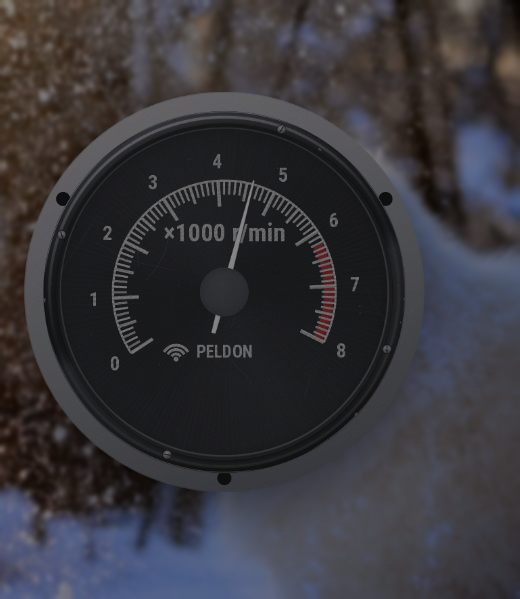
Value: **4600** rpm
